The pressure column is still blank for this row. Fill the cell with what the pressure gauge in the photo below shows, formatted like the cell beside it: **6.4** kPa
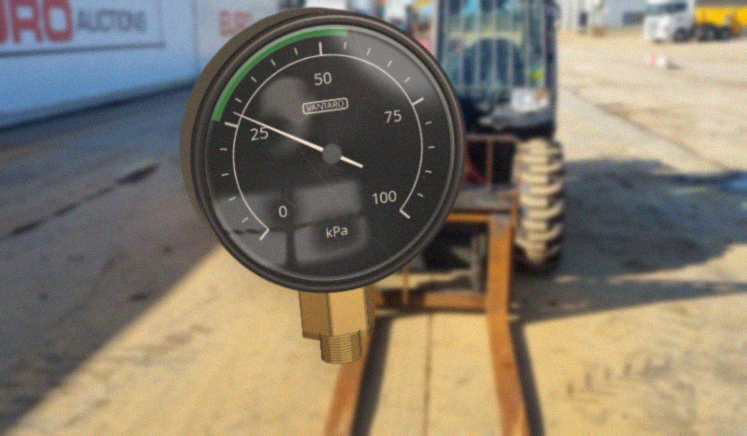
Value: **27.5** kPa
